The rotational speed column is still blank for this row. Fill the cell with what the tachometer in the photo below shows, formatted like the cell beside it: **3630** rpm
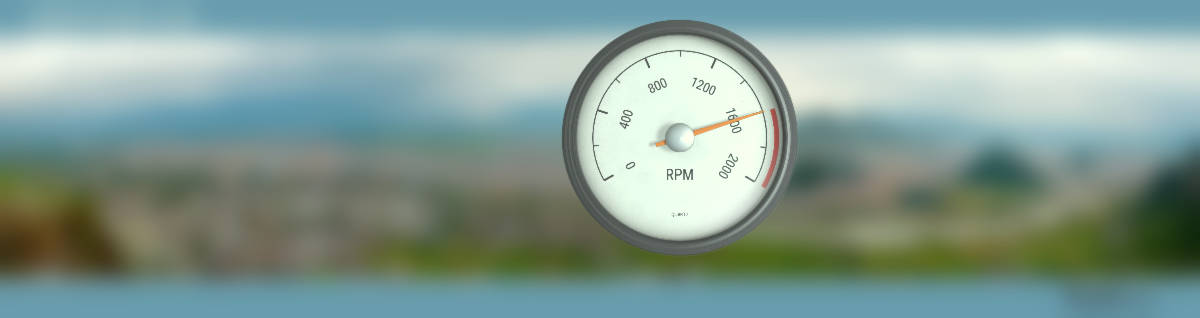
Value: **1600** rpm
